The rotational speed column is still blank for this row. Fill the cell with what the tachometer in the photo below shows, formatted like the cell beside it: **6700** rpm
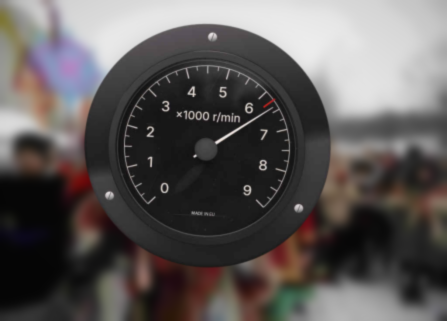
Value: **6375** rpm
